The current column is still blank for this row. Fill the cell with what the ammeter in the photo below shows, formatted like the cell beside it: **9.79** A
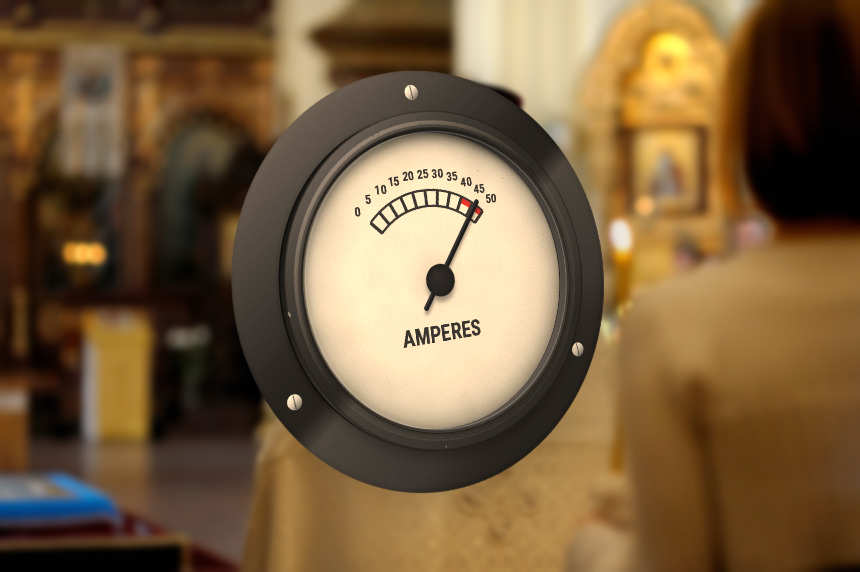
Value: **45** A
